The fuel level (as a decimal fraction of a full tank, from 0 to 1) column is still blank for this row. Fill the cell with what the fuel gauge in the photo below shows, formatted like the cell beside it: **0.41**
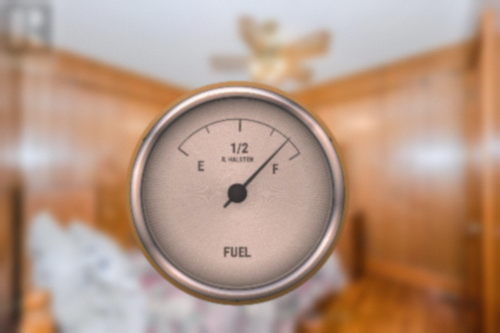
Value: **0.875**
